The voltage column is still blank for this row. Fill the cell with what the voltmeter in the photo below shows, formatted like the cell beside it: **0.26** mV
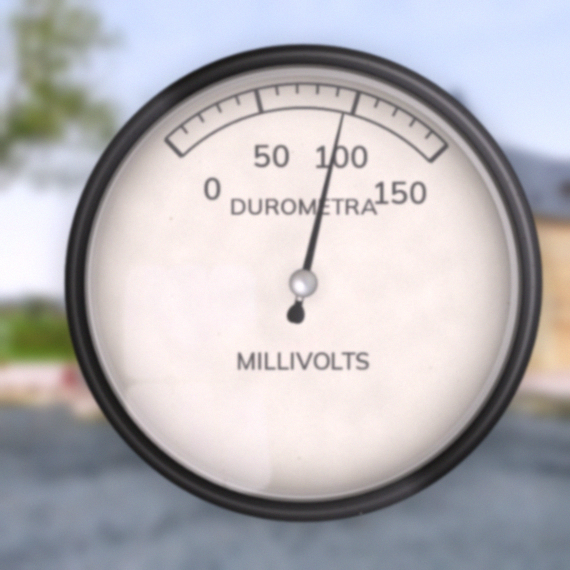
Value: **95** mV
